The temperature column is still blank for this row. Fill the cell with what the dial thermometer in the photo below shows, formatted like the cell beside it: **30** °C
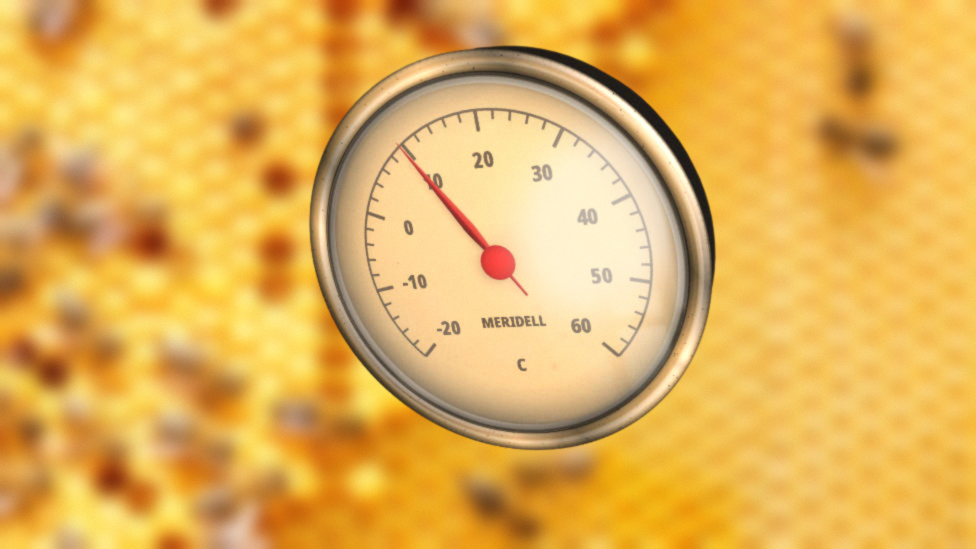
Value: **10** °C
